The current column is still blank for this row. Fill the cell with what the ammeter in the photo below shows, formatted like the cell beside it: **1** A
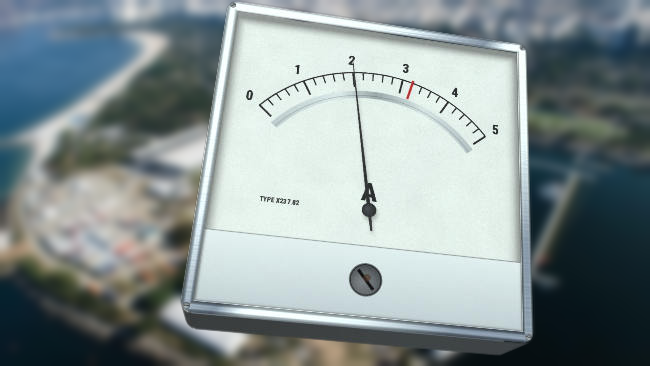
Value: **2** A
